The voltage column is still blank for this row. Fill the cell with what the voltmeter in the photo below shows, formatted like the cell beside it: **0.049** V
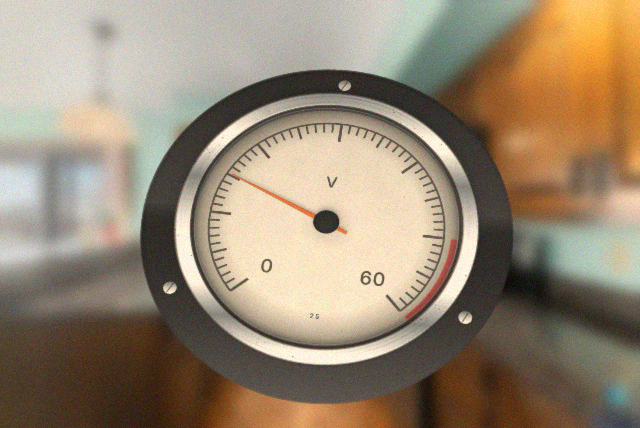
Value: **15** V
